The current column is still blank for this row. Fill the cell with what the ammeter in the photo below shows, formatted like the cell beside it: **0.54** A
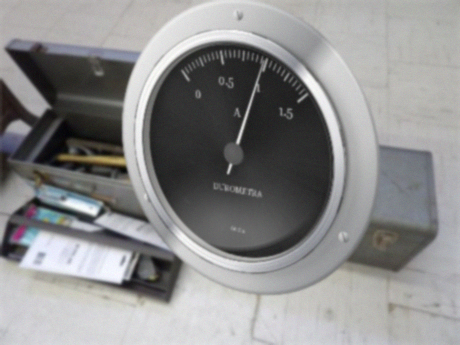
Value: **1** A
